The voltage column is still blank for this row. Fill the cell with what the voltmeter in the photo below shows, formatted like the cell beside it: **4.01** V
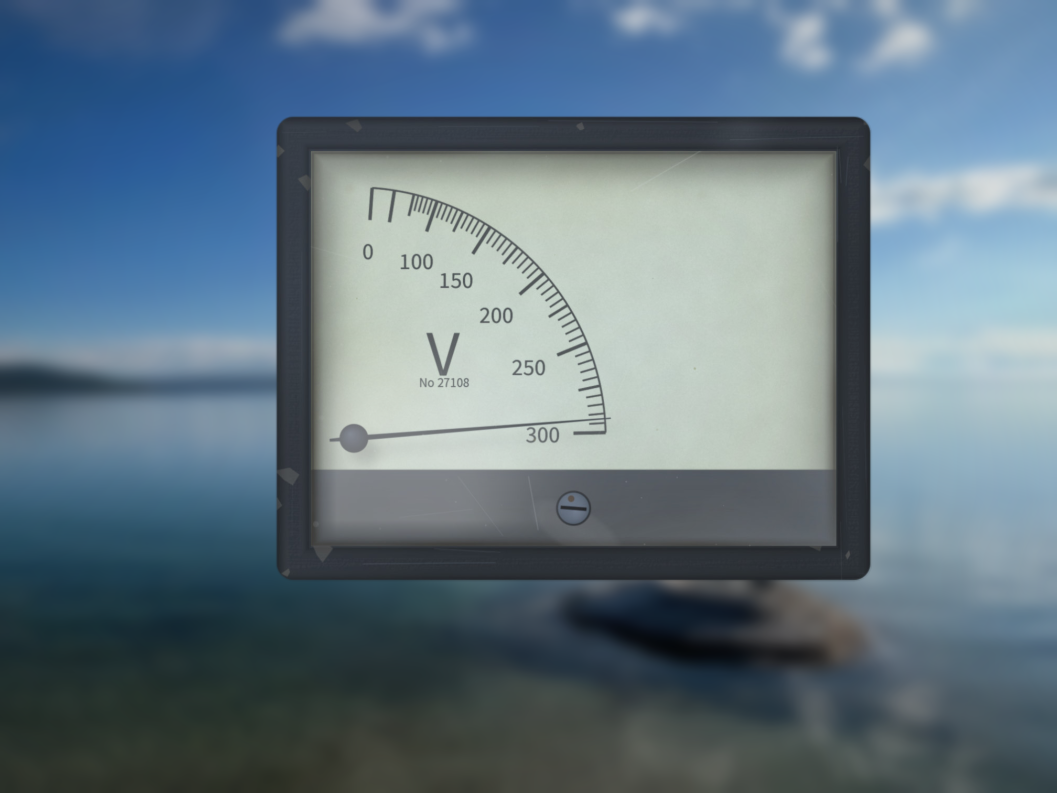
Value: **292.5** V
